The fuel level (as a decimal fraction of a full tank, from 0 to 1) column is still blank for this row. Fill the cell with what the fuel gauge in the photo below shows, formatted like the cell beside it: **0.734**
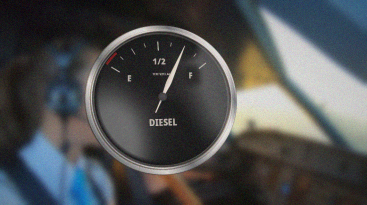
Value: **0.75**
